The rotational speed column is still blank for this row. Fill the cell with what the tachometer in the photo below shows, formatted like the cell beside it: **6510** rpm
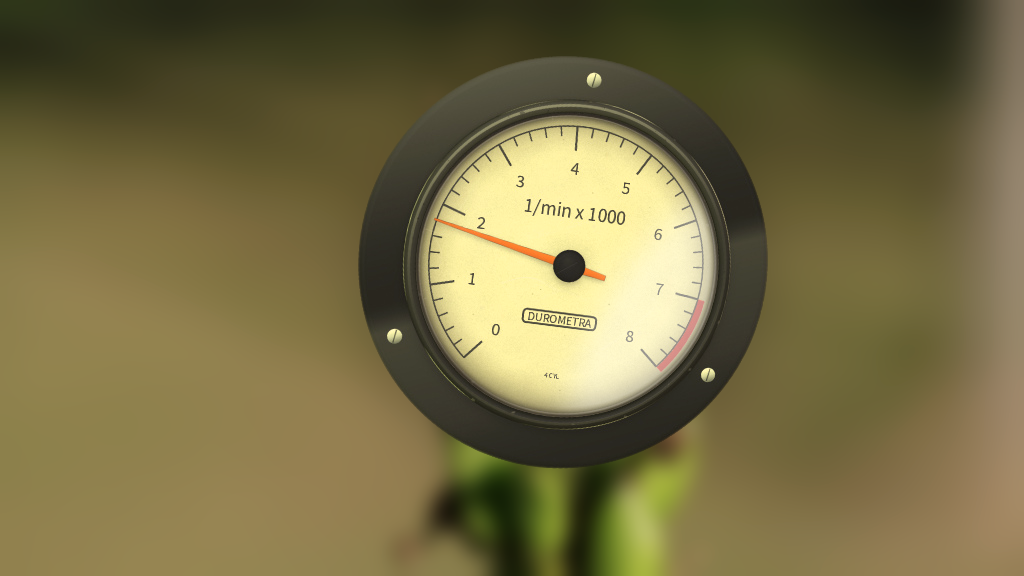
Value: **1800** rpm
